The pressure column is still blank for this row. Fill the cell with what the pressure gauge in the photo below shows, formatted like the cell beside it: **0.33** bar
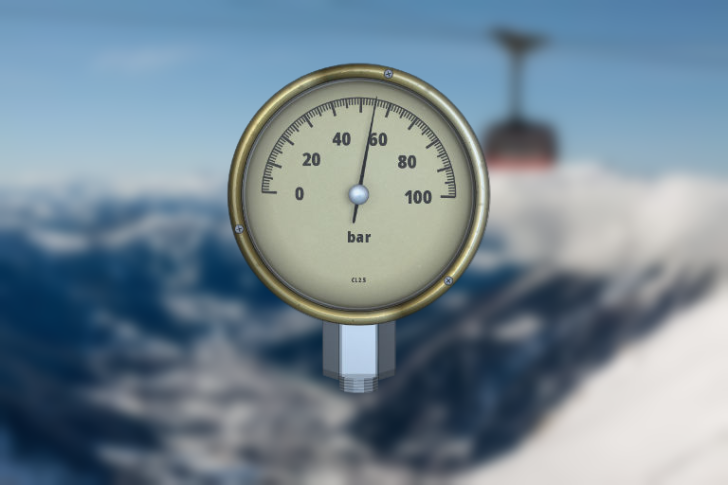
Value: **55** bar
